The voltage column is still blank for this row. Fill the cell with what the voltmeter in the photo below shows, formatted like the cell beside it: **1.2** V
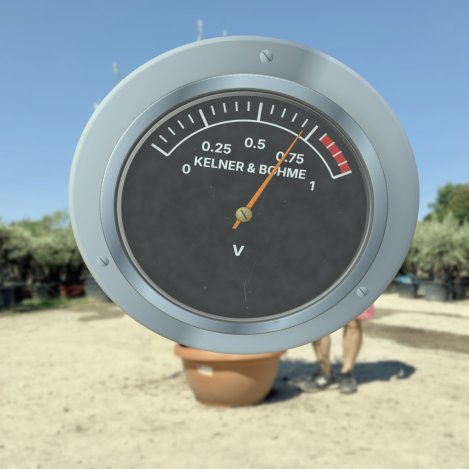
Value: **0.7** V
